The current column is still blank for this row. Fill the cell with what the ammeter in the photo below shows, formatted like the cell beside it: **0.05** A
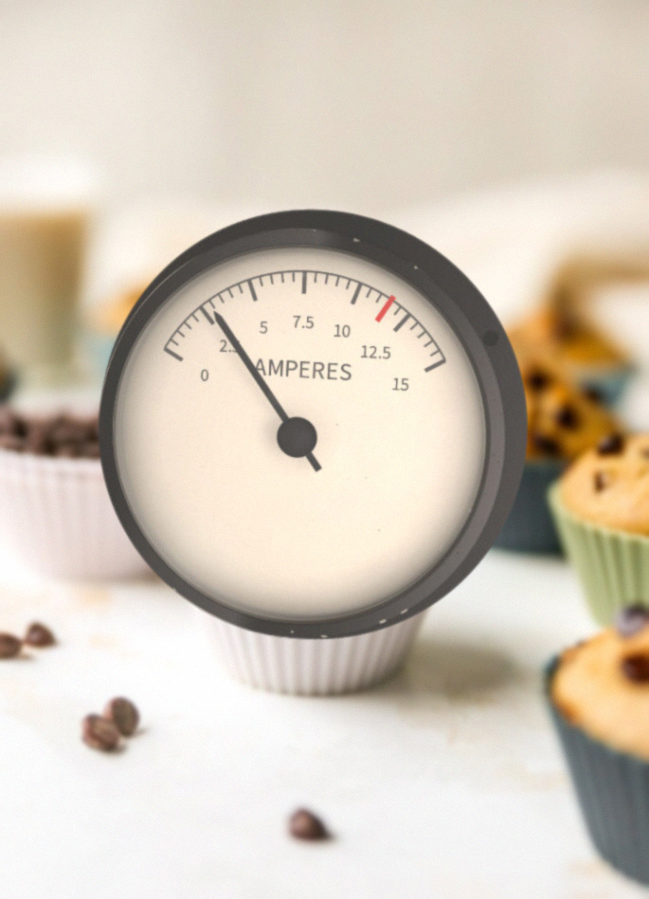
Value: **3** A
